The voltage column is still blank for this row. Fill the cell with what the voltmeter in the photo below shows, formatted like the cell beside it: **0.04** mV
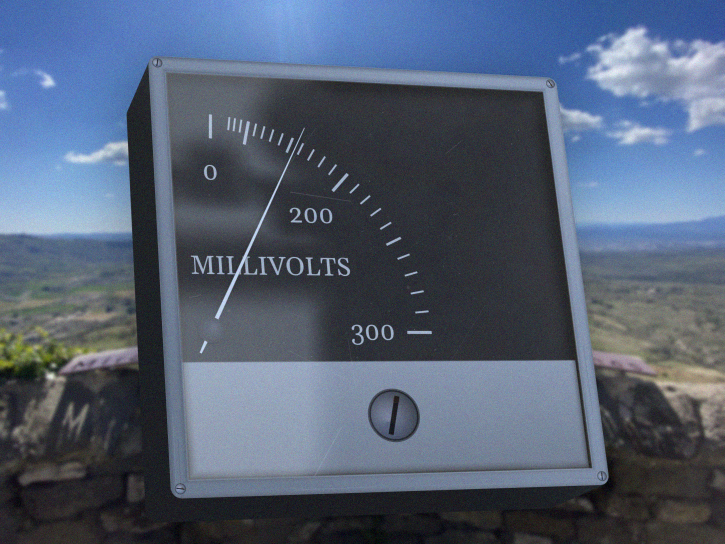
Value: **155** mV
